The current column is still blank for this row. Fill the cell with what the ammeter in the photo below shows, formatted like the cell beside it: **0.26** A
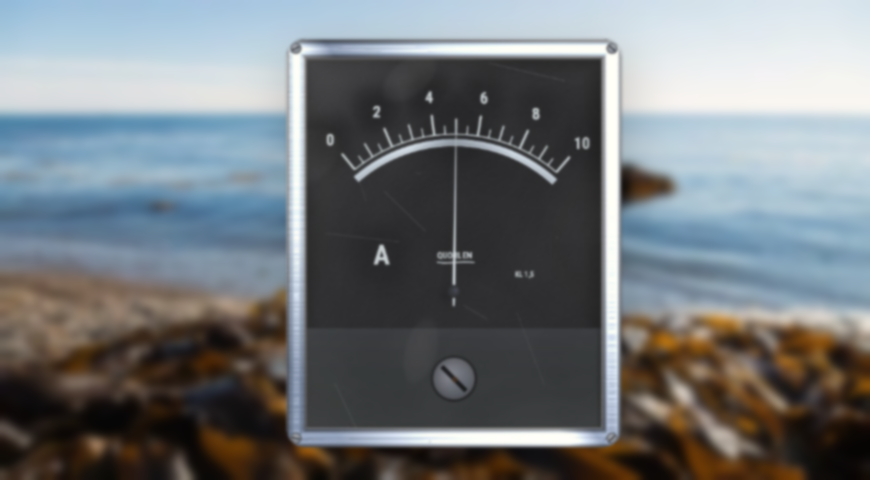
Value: **5** A
